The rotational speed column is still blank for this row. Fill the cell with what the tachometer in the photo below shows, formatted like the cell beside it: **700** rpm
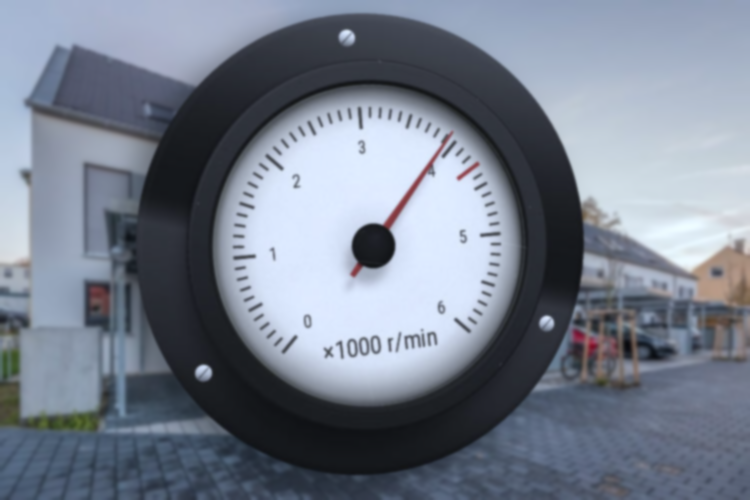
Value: **3900** rpm
